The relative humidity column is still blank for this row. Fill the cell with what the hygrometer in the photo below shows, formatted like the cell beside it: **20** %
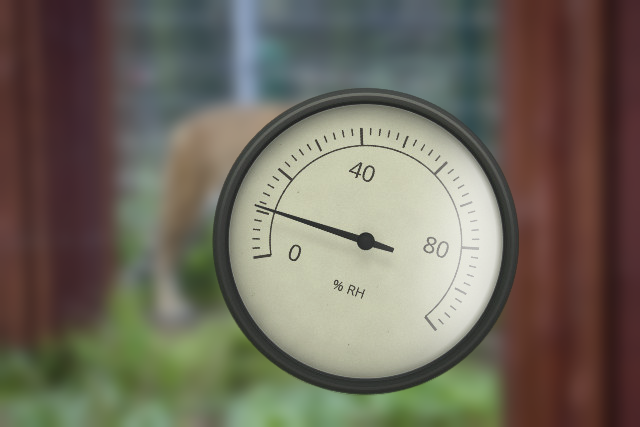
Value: **11** %
